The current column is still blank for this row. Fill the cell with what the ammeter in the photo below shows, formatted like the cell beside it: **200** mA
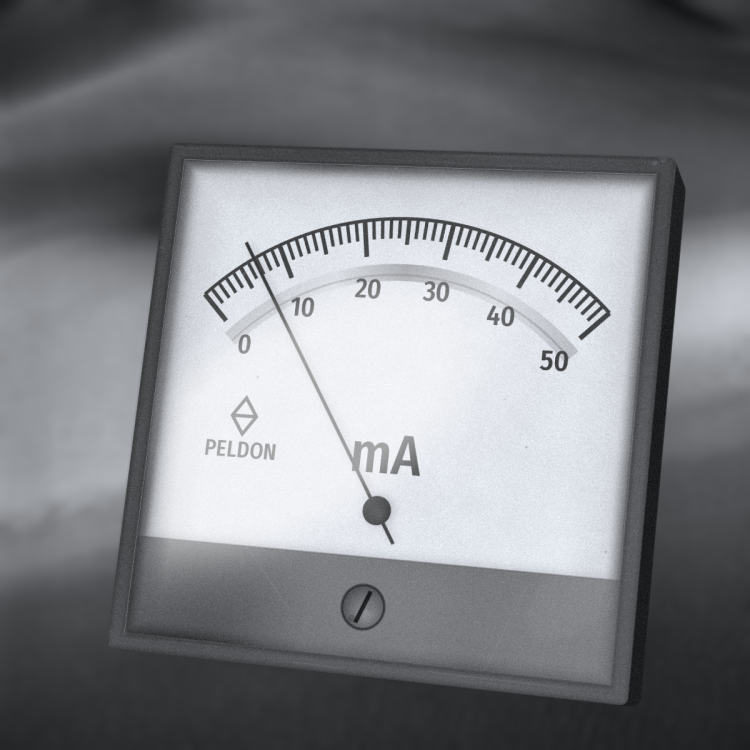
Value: **7** mA
